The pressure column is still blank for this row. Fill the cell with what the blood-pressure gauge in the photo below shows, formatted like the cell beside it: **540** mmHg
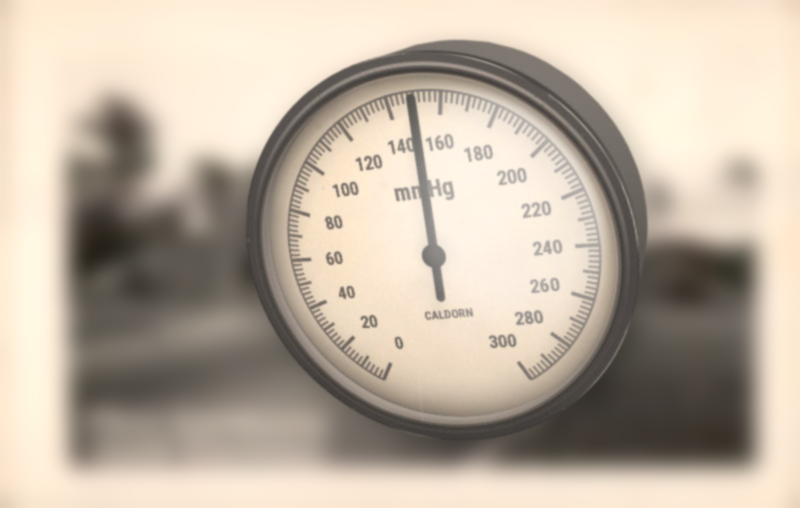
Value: **150** mmHg
